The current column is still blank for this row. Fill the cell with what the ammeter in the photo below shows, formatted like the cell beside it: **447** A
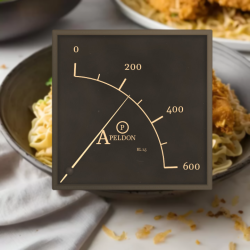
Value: **250** A
